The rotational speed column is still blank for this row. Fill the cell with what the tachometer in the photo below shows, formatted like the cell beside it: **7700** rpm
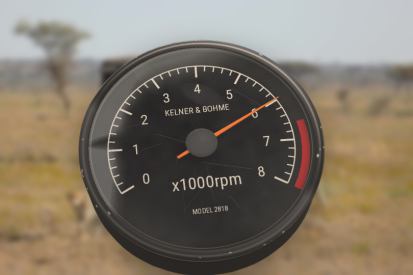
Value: **6000** rpm
